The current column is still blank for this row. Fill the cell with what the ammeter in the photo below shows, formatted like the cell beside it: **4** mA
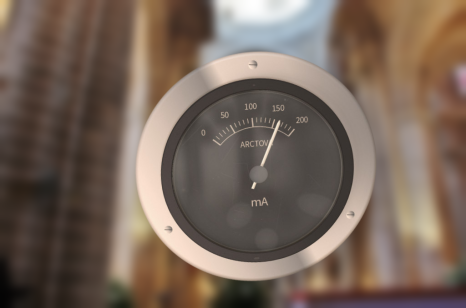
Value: **160** mA
